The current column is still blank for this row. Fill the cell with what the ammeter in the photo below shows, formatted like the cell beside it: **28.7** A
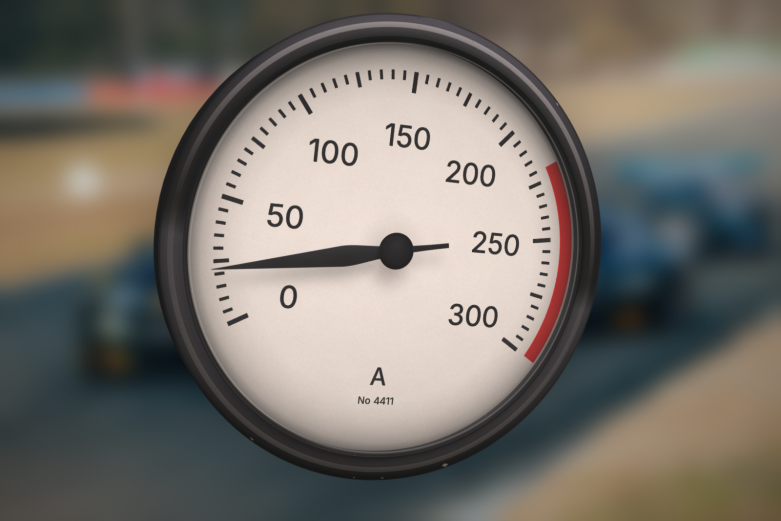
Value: **22.5** A
